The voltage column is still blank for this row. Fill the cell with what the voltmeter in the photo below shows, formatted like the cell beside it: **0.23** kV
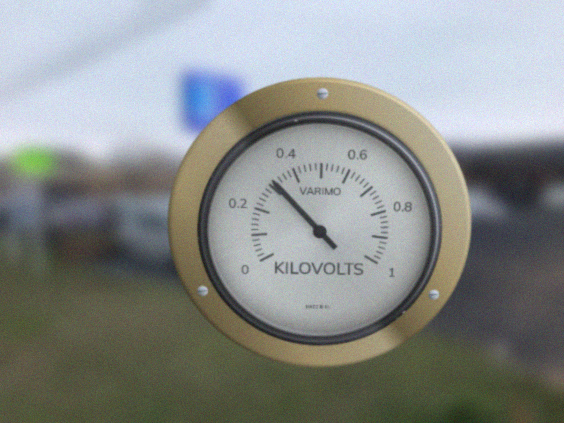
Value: **0.32** kV
